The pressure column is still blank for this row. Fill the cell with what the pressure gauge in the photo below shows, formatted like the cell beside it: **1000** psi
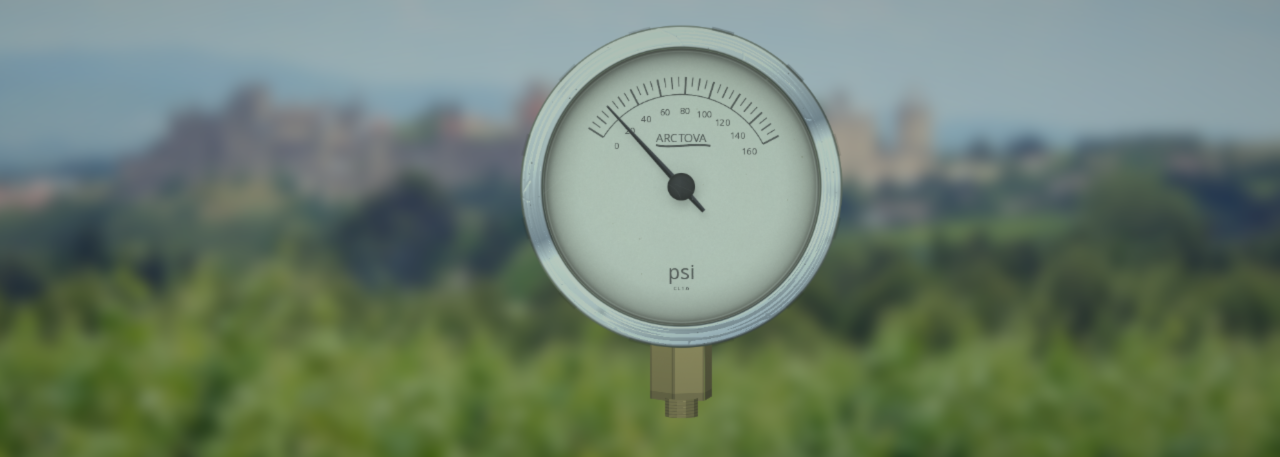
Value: **20** psi
